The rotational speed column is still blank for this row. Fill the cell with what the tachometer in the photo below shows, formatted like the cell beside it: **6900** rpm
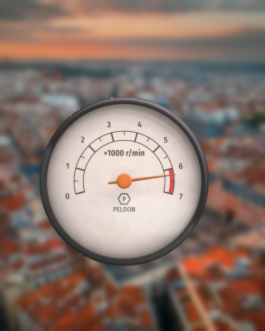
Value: **6250** rpm
